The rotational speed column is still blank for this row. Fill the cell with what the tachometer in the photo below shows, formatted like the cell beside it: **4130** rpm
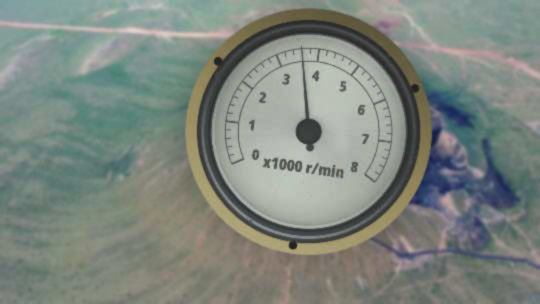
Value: **3600** rpm
